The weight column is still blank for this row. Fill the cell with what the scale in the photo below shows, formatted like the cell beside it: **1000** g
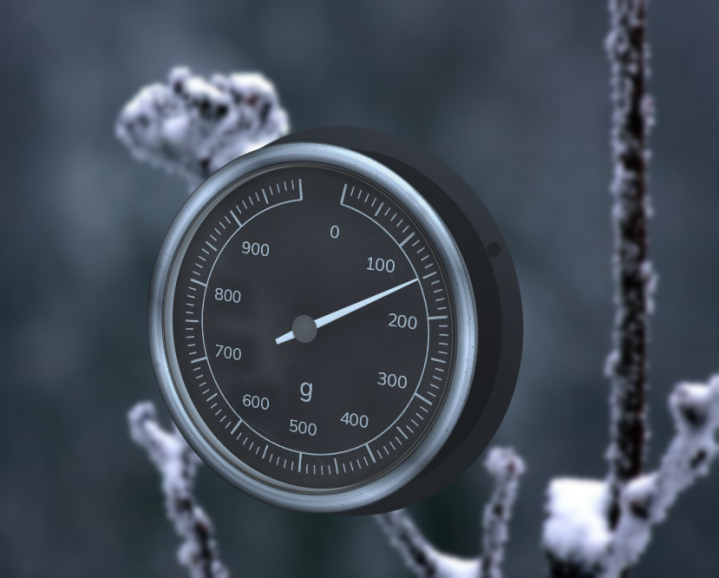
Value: **150** g
